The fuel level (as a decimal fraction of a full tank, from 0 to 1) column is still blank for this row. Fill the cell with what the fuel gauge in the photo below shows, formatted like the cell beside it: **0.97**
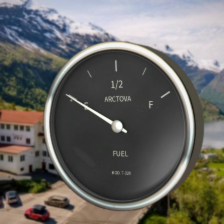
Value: **0**
